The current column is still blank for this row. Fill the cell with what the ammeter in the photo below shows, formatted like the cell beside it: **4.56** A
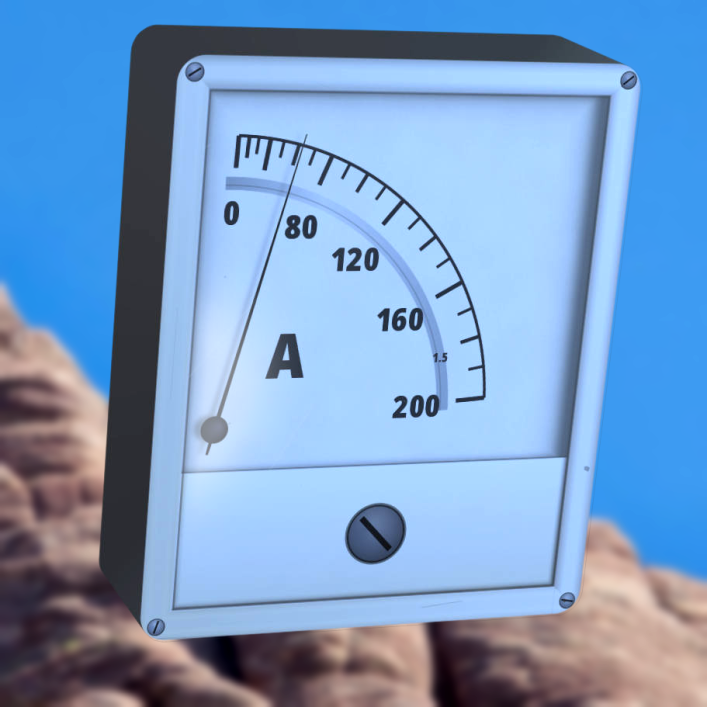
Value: **60** A
